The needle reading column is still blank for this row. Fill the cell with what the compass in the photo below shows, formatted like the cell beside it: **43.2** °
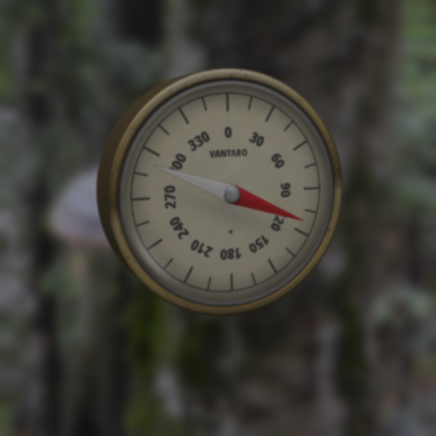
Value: **112.5** °
